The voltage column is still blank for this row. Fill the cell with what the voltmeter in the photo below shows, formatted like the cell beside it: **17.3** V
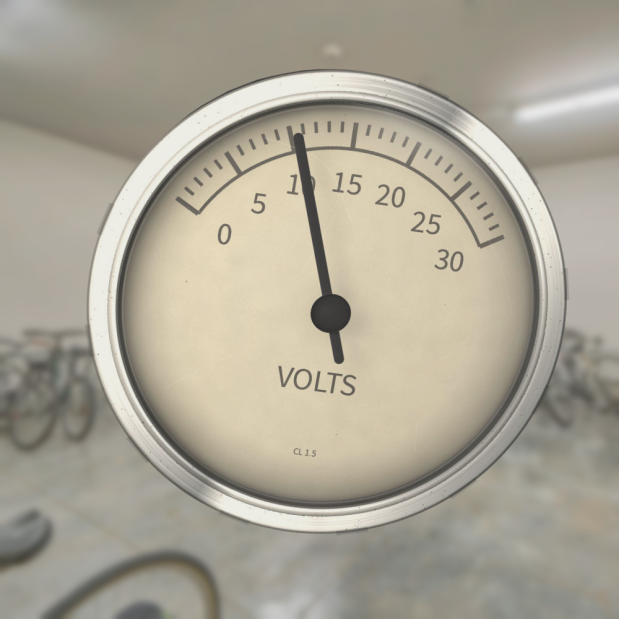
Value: **10.5** V
